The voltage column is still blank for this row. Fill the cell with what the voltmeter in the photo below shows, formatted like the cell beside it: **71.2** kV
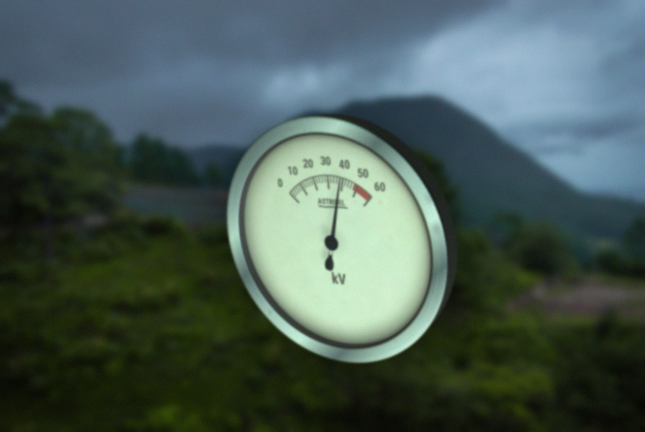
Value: **40** kV
